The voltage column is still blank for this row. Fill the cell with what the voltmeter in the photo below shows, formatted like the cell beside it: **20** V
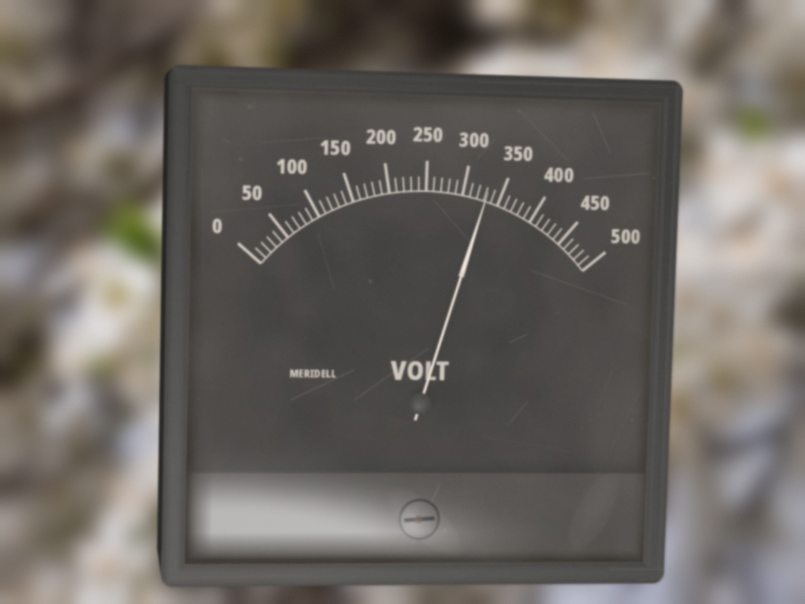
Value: **330** V
